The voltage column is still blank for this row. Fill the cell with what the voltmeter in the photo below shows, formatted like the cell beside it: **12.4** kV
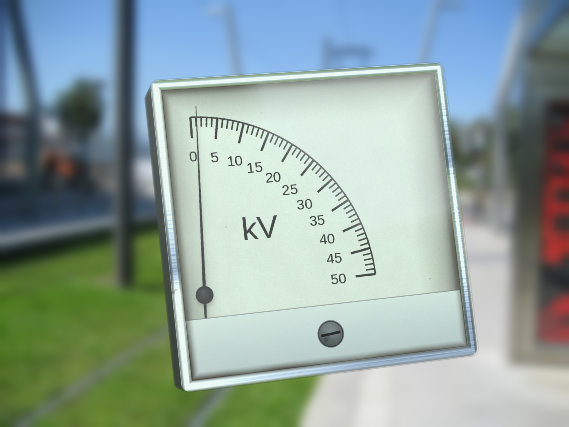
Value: **1** kV
